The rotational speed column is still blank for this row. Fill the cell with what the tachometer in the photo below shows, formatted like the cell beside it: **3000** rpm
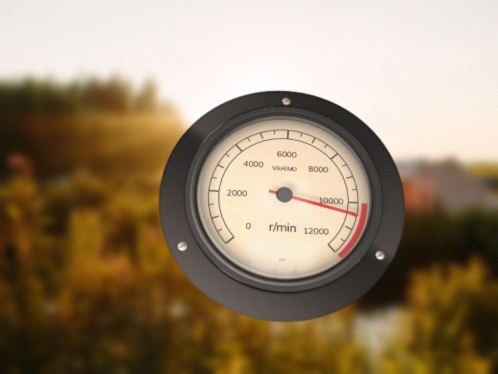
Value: **10500** rpm
